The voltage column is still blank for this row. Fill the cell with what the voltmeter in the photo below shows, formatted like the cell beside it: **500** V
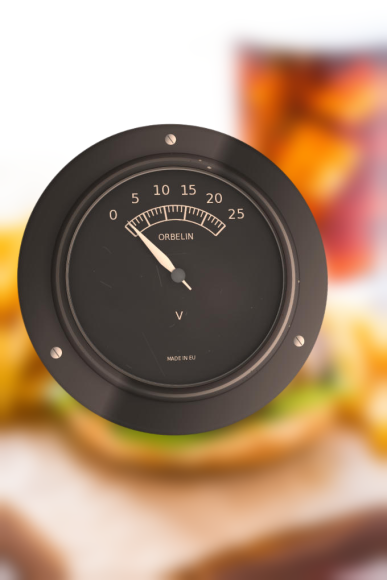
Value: **1** V
